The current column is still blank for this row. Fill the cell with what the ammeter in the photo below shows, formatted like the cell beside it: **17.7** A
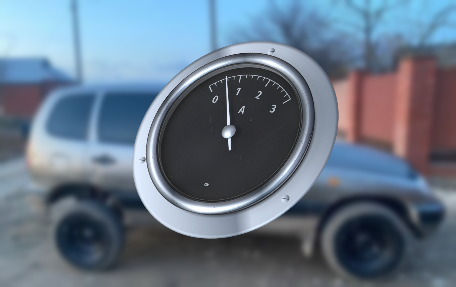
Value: **0.6** A
